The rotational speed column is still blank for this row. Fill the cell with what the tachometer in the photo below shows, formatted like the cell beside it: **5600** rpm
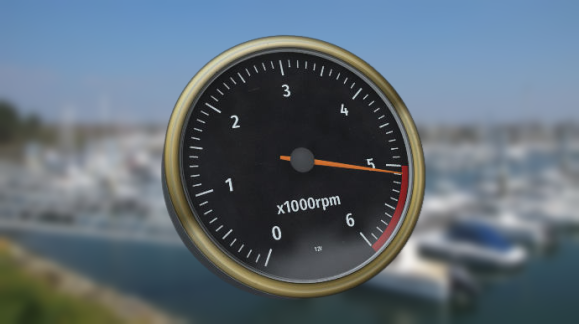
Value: **5100** rpm
